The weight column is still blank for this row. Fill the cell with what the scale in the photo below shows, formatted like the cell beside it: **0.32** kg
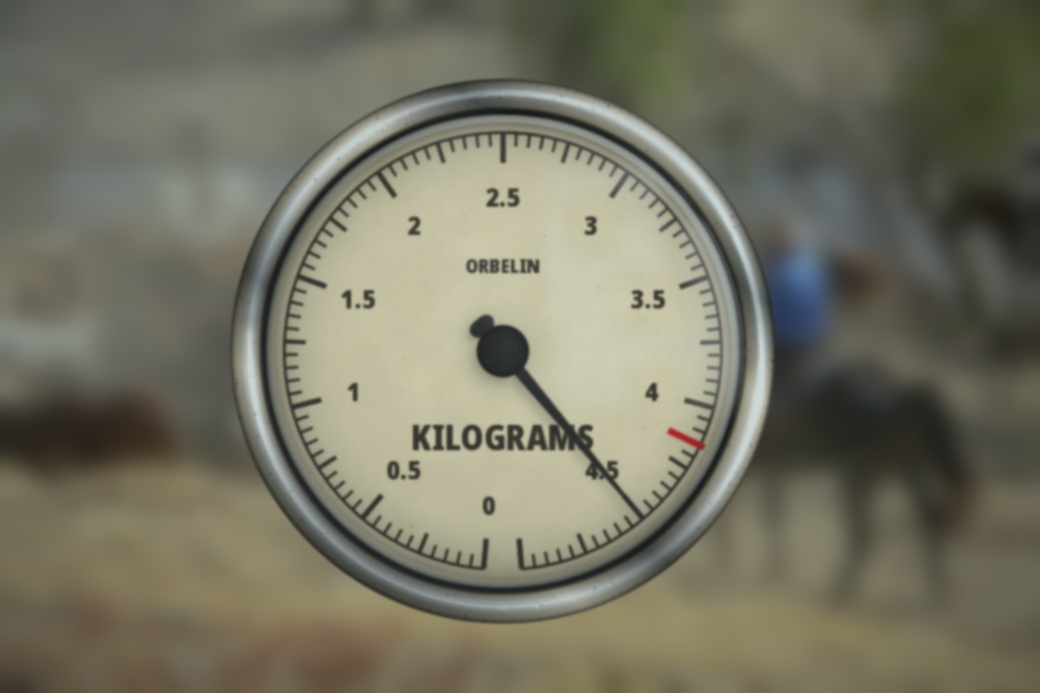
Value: **4.5** kg
